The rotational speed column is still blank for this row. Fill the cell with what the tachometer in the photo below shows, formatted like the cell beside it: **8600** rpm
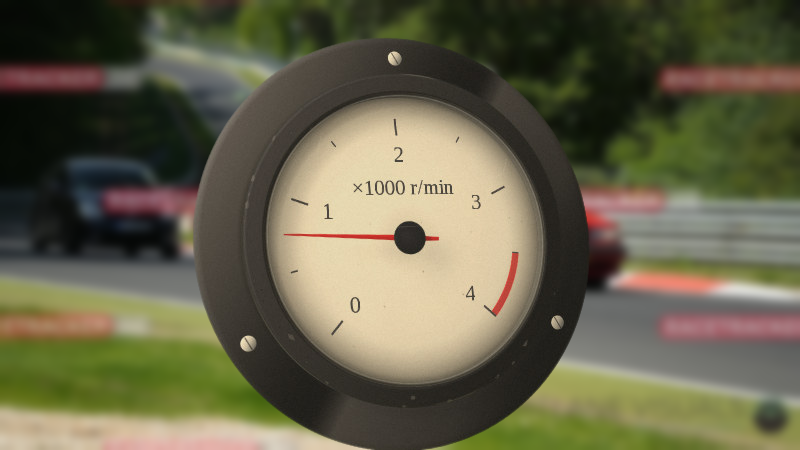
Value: **750** rpm
